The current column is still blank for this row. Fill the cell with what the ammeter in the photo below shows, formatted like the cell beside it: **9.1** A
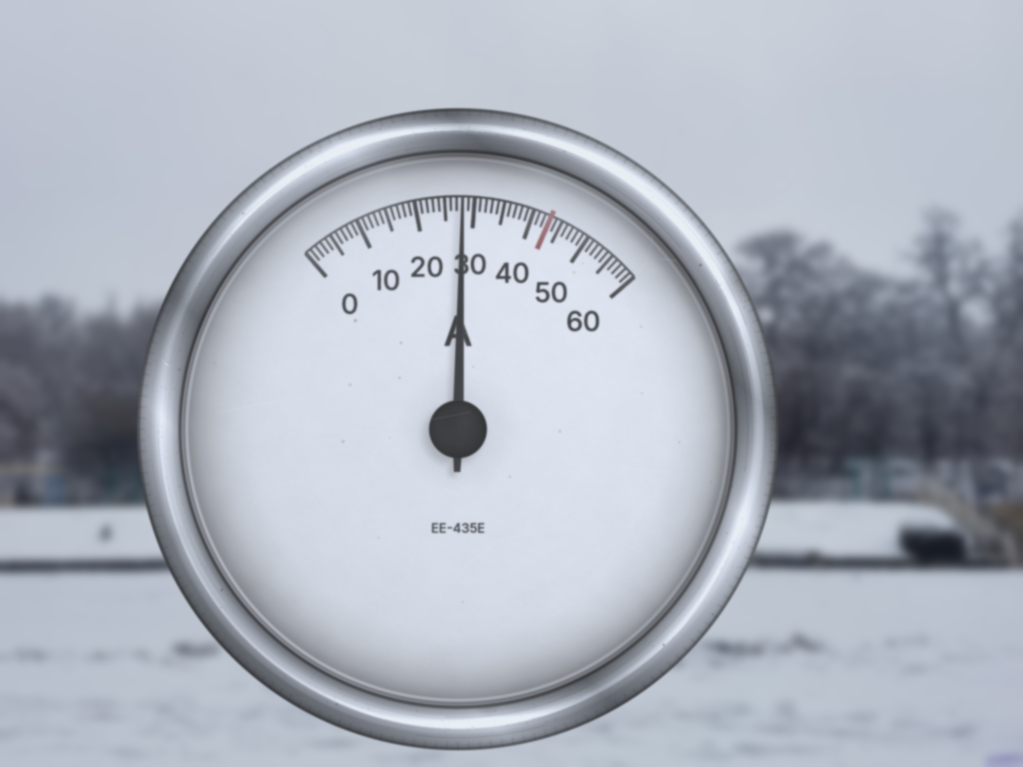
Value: **28** A
